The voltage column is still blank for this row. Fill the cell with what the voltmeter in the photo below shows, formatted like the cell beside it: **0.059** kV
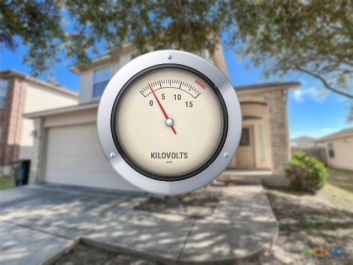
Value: **2.5** kV
